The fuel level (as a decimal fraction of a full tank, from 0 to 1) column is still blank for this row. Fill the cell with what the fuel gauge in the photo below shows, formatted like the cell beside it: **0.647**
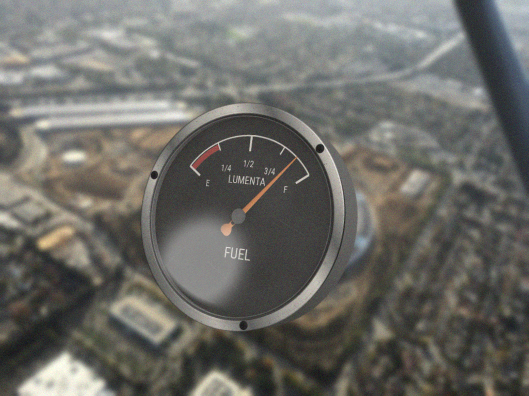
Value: **0.875**
